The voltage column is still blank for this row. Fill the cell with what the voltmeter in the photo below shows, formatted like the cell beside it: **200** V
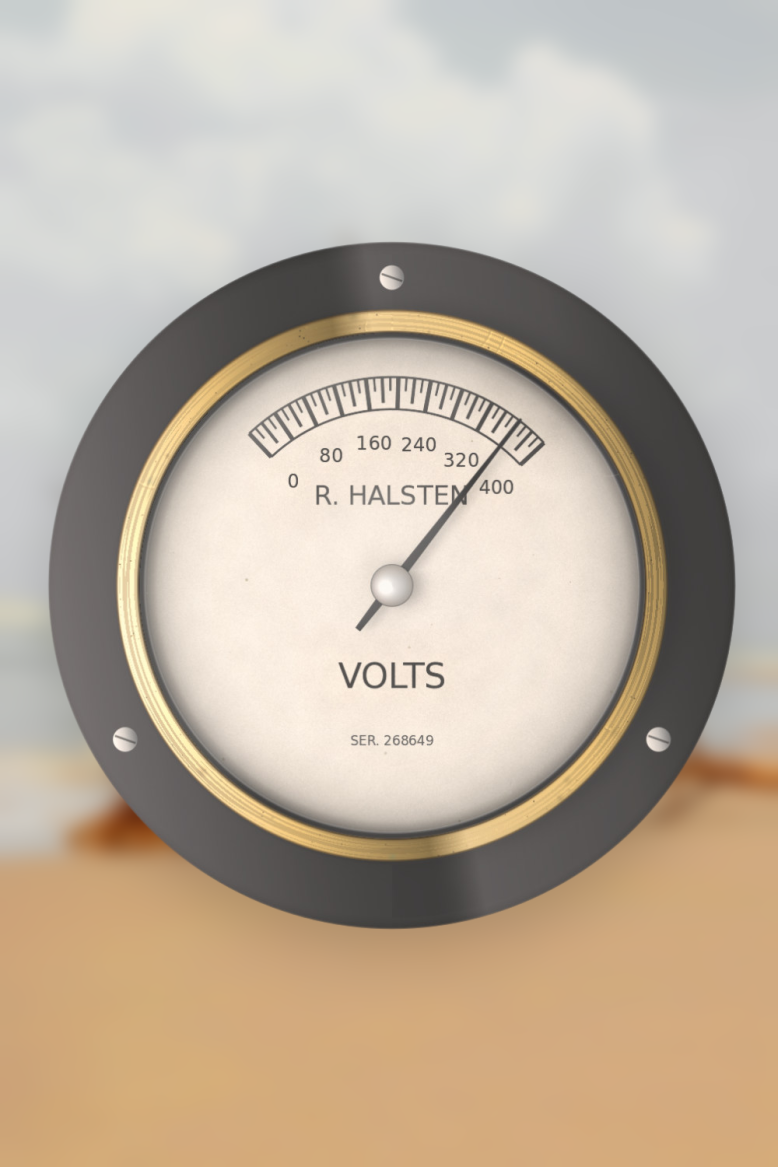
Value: **360** V
